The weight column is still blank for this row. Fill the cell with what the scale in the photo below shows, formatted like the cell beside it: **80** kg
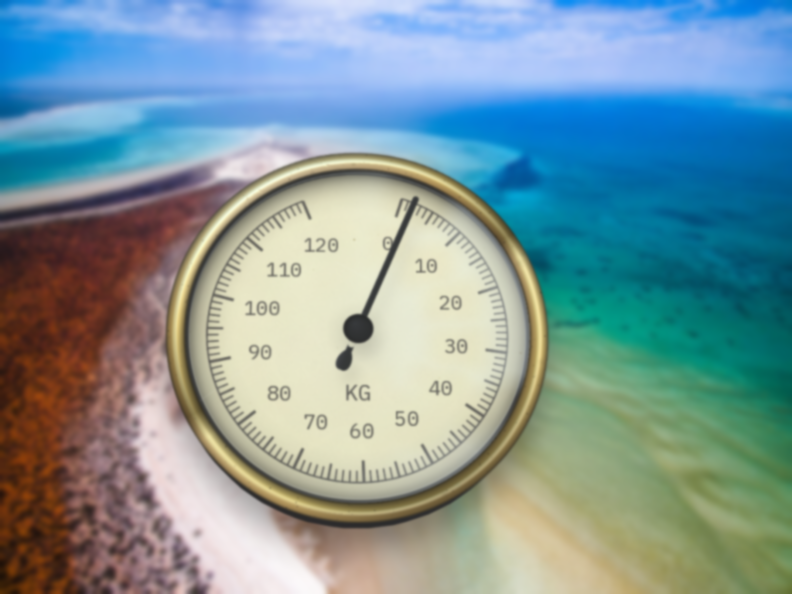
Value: **2** kg
